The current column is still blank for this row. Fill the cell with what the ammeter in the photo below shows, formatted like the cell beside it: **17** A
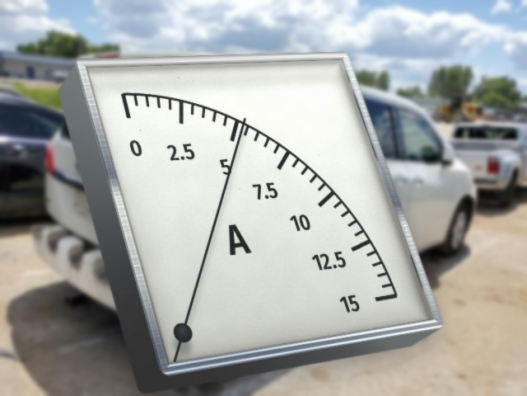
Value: **5.25** A
